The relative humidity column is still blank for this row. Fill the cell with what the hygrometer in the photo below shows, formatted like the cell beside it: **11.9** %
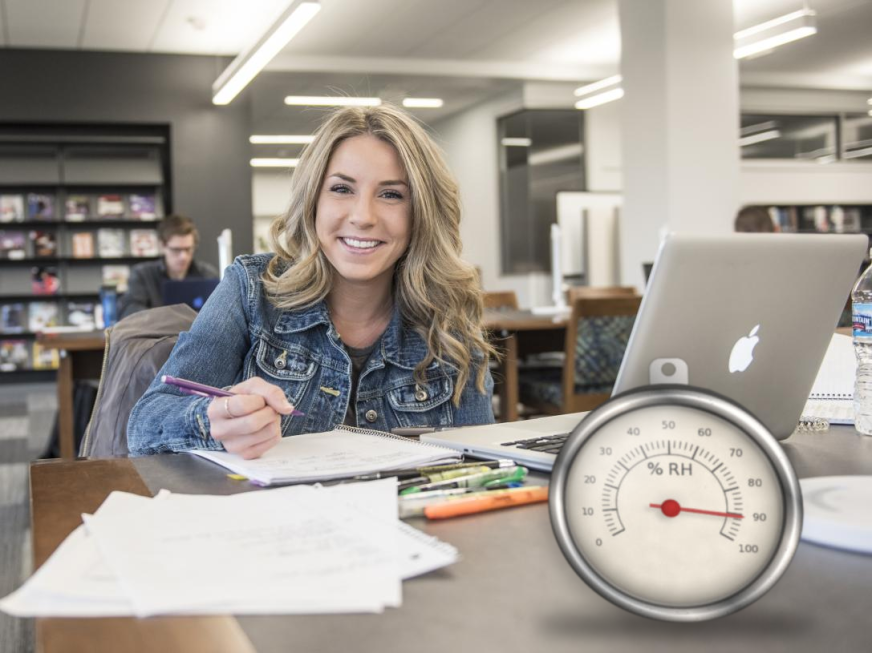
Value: **90** %
